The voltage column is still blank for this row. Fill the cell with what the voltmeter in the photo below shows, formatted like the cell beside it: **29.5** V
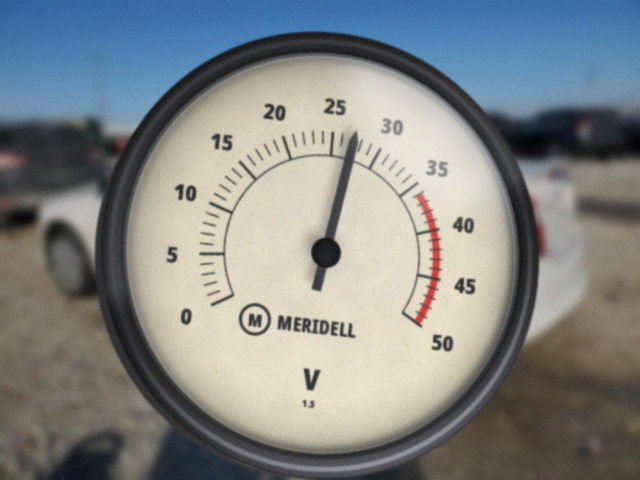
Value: **27** V
